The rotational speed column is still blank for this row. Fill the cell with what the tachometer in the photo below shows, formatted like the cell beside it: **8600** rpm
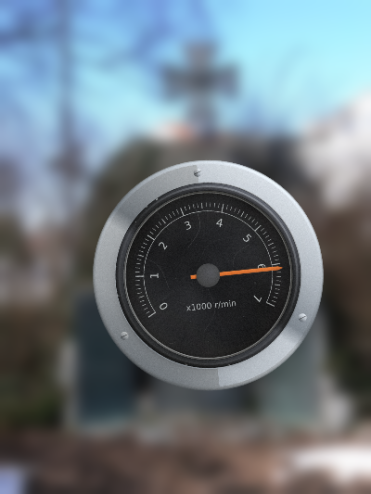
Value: **6100** rpm
